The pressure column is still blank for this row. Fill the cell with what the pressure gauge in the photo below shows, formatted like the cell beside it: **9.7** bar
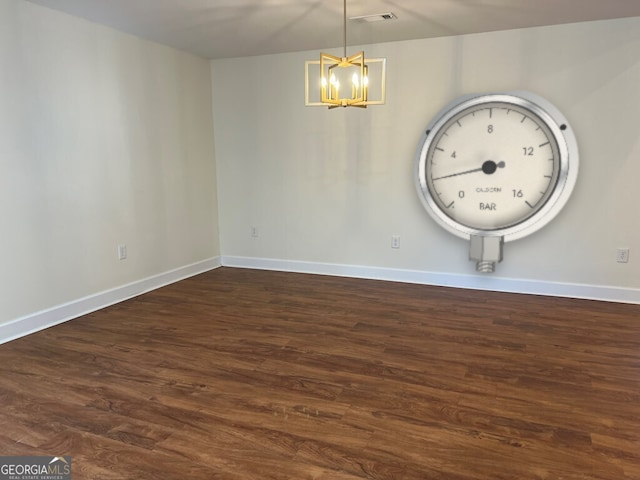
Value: **2** bar
